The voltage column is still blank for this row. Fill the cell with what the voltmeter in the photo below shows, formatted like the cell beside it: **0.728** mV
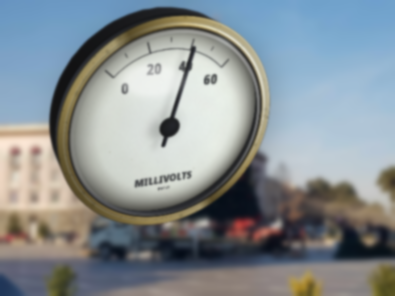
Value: **40** mV
